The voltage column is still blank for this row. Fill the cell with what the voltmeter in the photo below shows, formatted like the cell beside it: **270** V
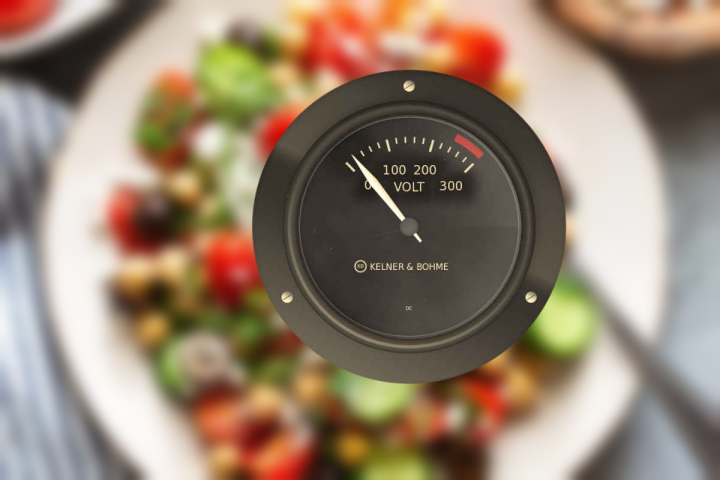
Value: **20** V
